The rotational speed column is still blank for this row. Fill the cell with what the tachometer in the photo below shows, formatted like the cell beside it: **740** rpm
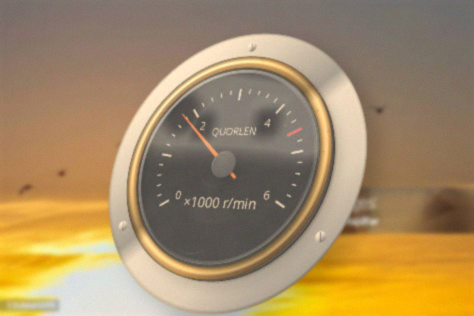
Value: **1800** rpm
